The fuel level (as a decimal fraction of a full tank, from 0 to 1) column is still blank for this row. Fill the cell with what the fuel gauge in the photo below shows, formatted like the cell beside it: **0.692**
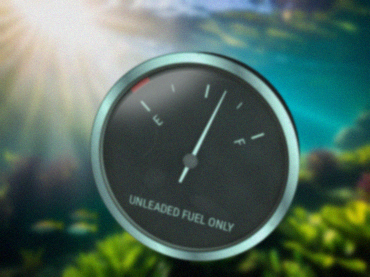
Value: **0.625**
